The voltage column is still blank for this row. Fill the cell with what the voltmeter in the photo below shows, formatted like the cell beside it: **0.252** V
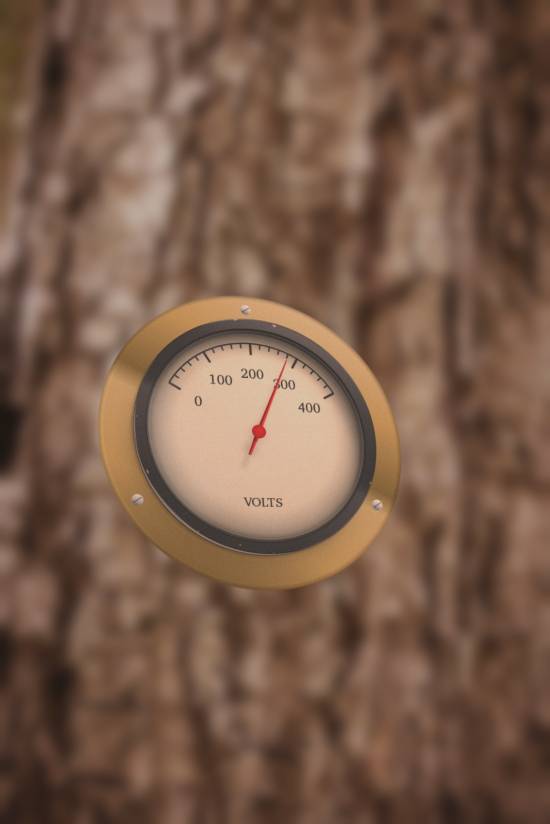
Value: **280** V
